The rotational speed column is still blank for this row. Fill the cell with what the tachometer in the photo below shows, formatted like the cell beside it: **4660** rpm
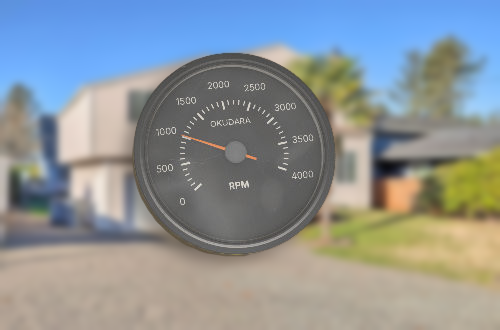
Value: **1000** rpm
